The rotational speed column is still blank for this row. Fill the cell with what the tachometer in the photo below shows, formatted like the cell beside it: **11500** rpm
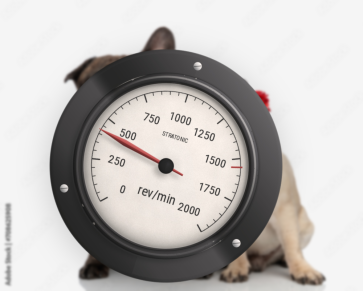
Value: **425** rpm
